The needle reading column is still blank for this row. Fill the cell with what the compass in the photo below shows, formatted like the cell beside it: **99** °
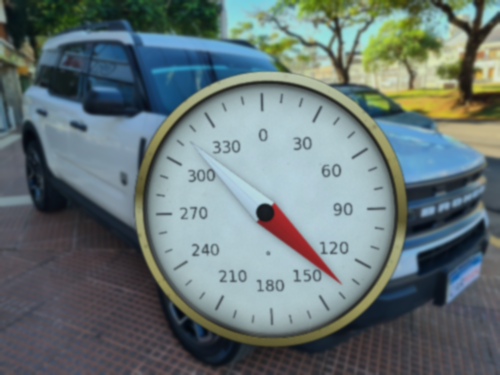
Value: **135** °
